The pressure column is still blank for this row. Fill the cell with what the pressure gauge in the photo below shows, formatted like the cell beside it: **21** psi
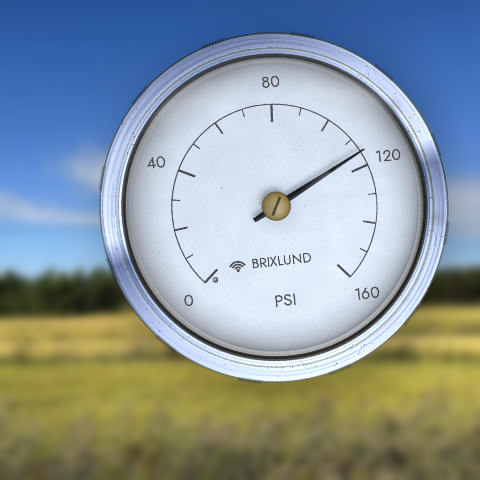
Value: **115** psi
